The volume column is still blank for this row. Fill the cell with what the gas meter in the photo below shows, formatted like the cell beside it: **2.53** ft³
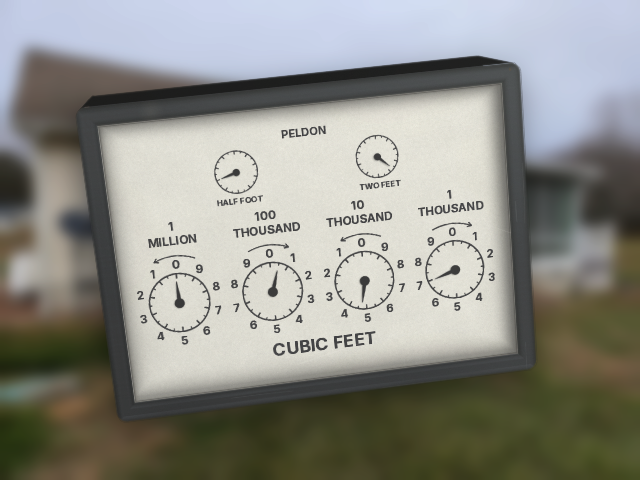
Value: **4700** ft³
